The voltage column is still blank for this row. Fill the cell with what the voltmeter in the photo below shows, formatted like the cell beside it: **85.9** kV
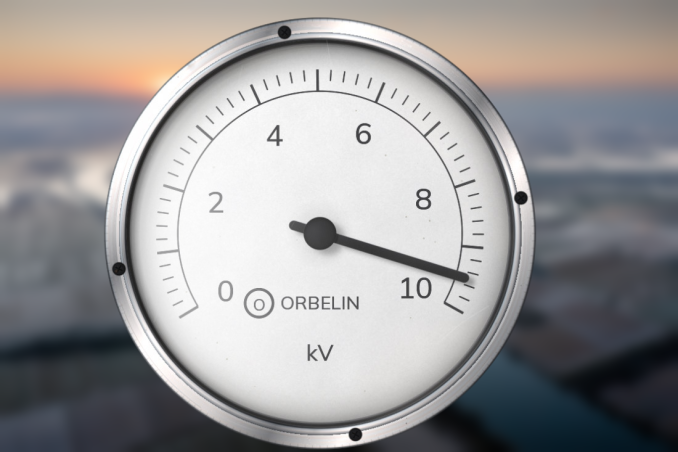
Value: **9.5** kV
